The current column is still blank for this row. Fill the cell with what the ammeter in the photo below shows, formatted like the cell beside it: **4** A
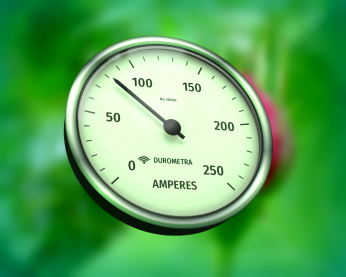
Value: **80** A
